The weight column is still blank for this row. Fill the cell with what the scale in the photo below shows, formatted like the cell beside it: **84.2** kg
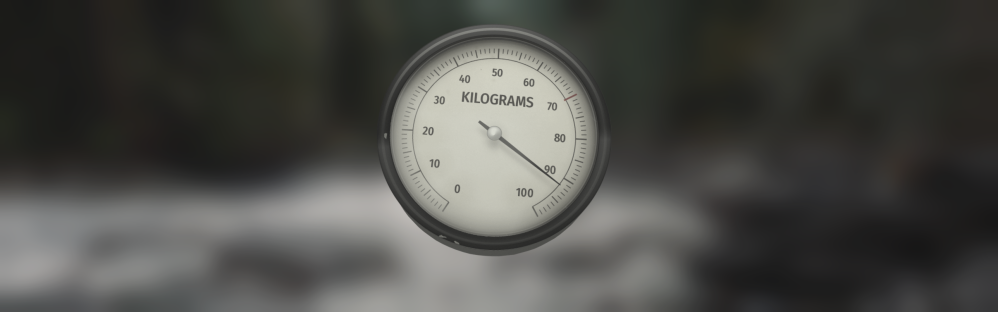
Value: **92** kg
